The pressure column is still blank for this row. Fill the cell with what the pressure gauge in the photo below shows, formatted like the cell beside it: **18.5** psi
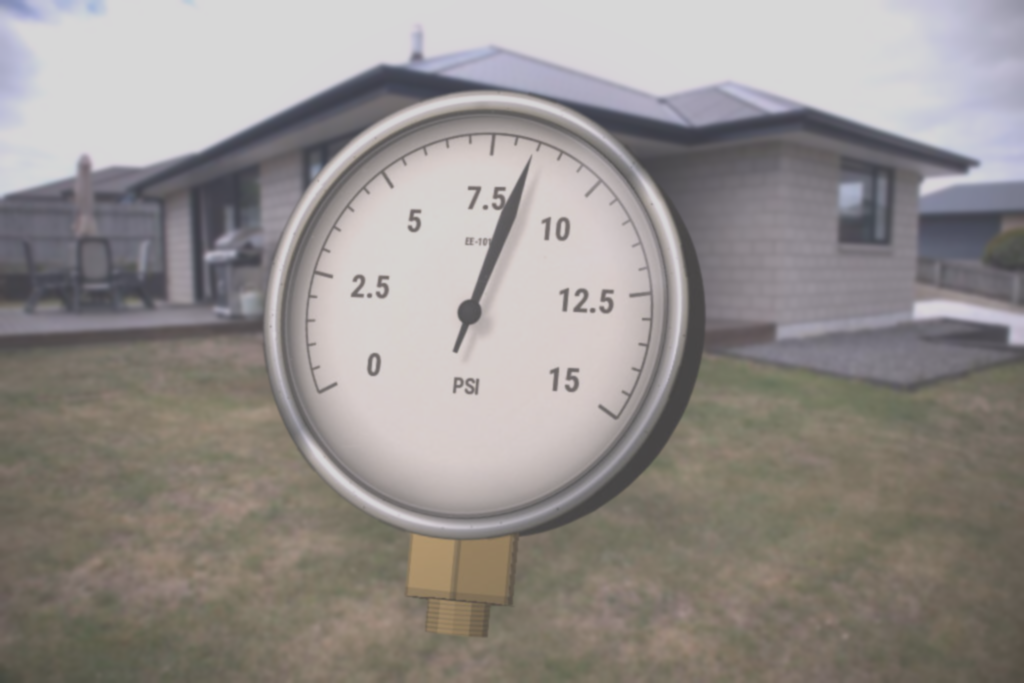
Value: **8.5** psi
